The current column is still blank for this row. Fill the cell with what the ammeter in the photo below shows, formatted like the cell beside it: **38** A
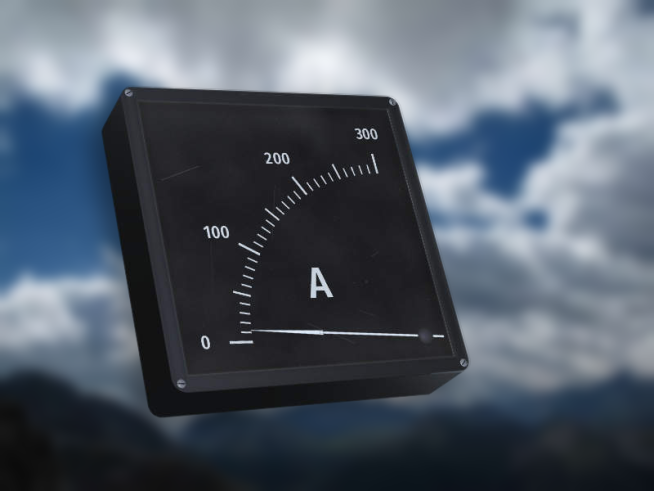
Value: **10** A
